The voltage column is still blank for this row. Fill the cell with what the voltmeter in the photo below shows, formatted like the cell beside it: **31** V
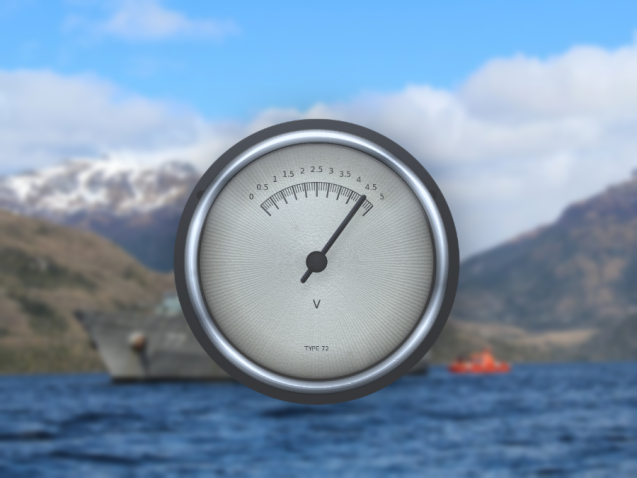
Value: **4.5** V
